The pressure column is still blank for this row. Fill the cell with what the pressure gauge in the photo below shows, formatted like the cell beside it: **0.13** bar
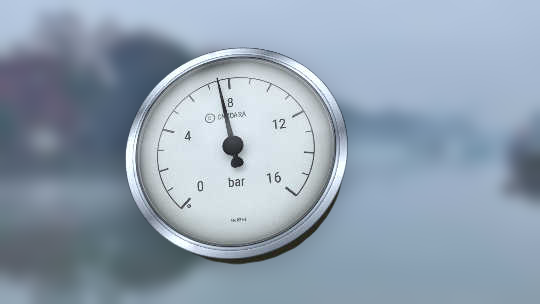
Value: **7.5** bar
